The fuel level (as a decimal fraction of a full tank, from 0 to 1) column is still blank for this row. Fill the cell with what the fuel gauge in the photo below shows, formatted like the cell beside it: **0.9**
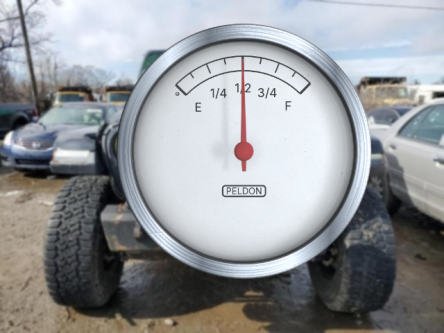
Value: **0.5**
